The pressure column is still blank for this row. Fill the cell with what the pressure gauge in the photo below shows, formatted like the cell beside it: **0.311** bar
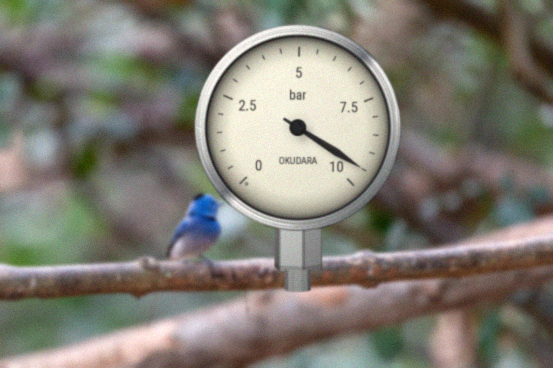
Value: **9.5** bar
